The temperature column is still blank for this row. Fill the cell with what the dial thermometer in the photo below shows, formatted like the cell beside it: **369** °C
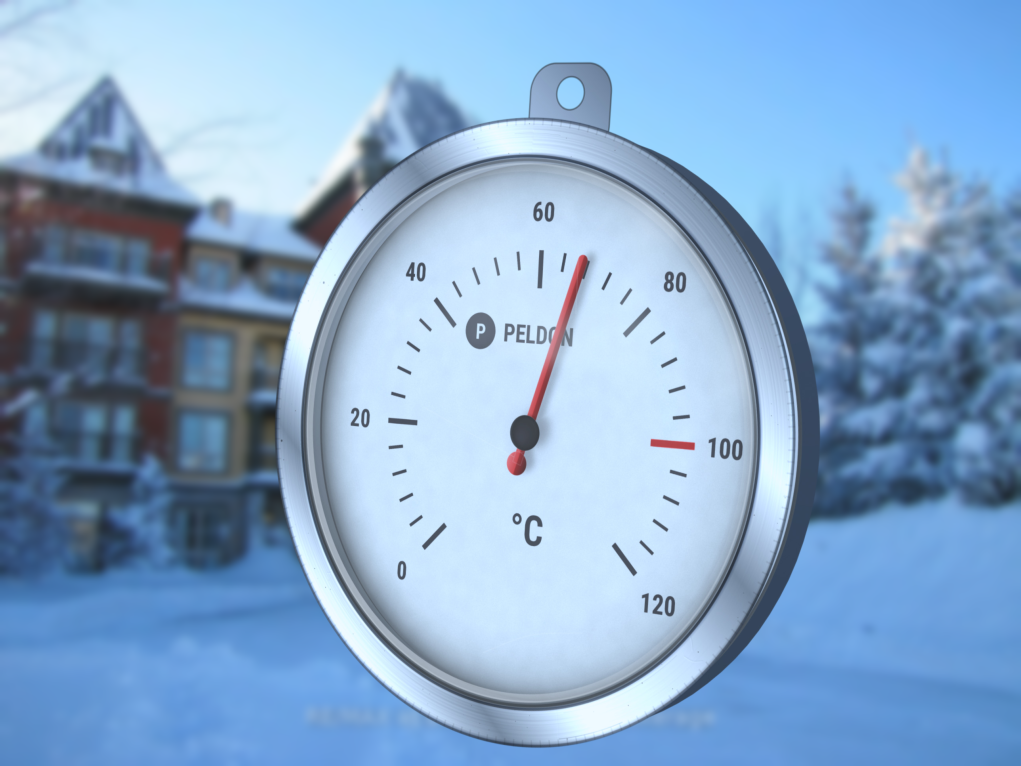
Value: **68** °C
